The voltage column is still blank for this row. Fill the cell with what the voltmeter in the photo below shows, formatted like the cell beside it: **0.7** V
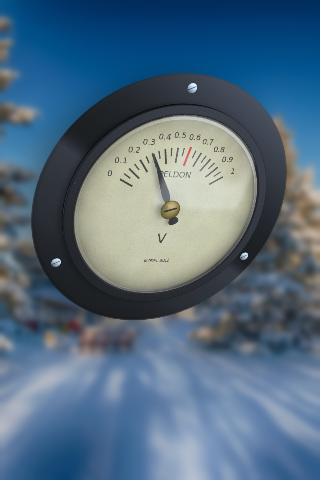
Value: **0.3** V
